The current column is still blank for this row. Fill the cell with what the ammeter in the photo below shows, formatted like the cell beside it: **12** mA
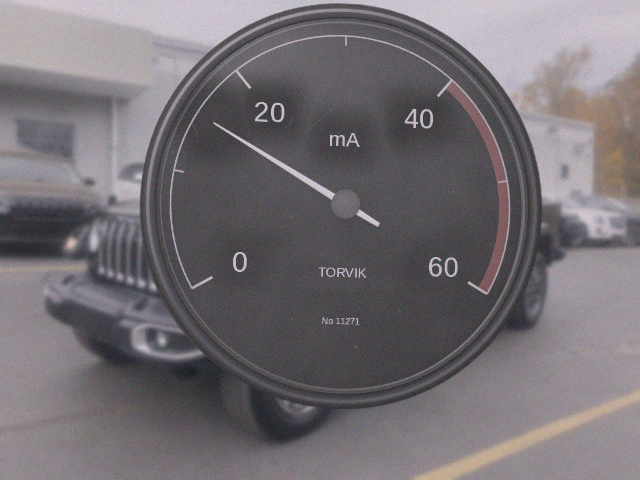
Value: **15** mA
